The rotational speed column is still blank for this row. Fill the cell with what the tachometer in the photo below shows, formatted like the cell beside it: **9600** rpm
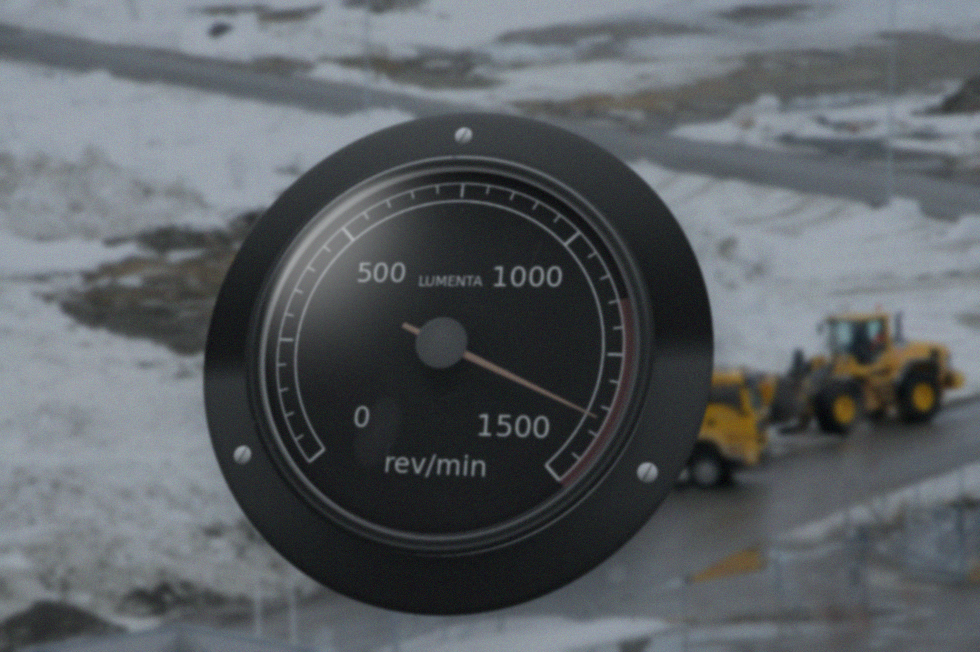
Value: **1375** rpm
